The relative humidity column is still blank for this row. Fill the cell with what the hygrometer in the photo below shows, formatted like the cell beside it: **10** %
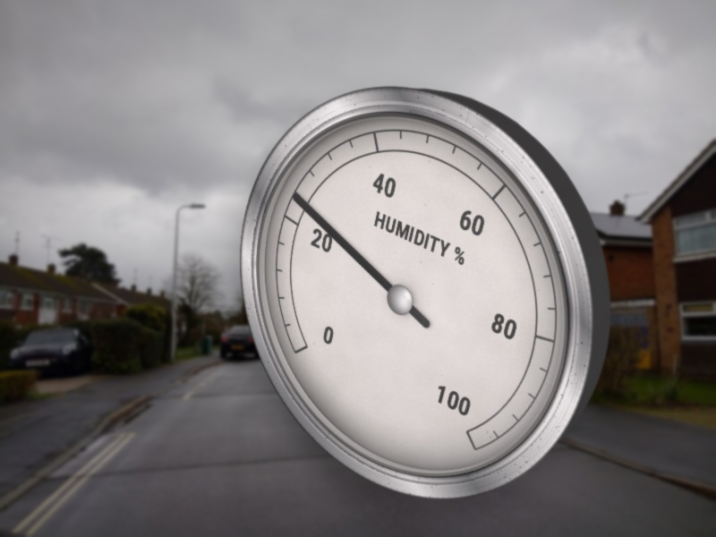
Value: **24** %
